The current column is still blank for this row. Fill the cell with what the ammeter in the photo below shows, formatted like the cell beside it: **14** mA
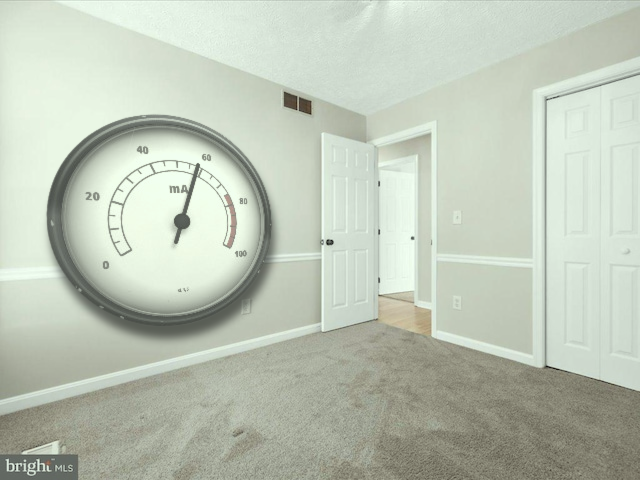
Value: **57.5** mA
